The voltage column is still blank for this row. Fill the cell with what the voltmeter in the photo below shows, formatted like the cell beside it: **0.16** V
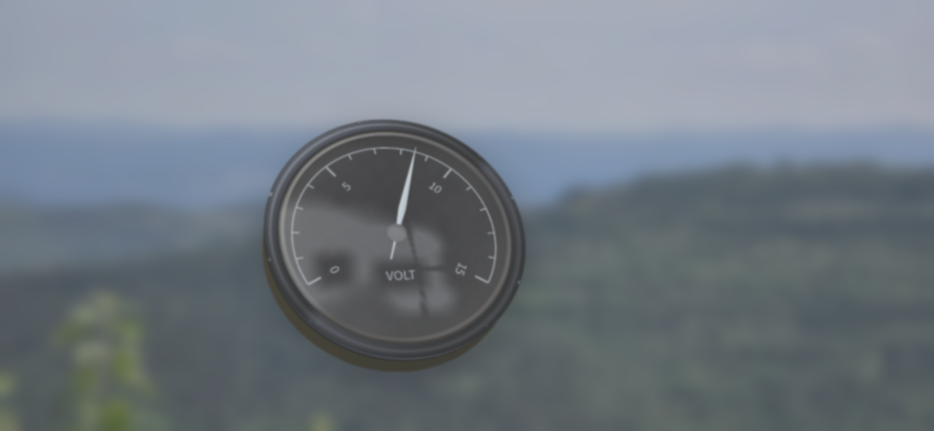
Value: **8.5** V
